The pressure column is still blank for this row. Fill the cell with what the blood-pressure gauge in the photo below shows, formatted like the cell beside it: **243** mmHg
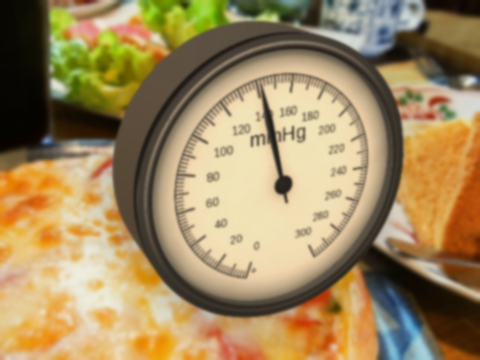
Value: **140** mmHg
